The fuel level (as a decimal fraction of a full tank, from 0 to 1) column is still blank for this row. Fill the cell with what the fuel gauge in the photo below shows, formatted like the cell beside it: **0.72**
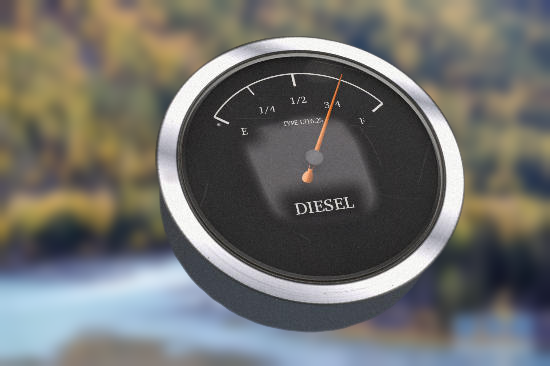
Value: **0.75**
